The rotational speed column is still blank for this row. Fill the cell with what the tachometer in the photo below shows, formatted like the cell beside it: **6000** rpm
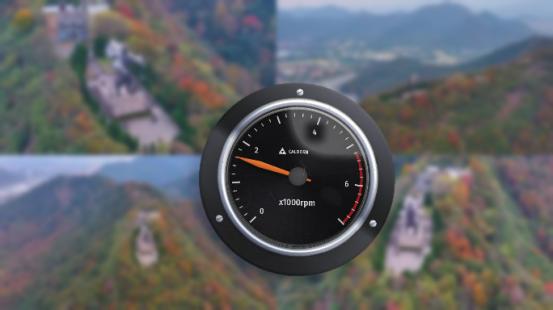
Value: **1600** rpm
